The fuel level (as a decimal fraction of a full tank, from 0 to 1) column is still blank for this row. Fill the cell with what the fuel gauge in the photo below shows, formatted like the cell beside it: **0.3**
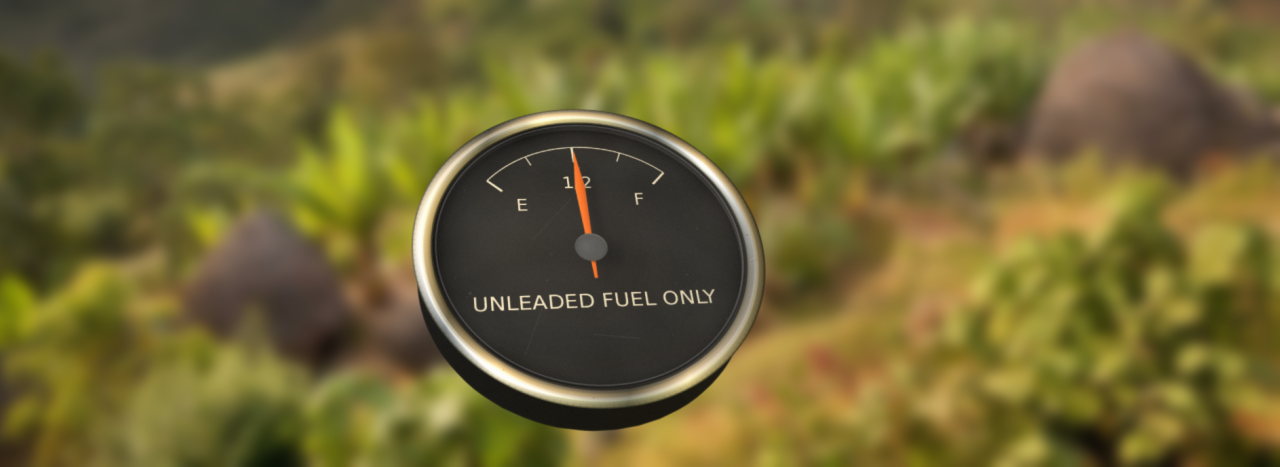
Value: **0.5**
